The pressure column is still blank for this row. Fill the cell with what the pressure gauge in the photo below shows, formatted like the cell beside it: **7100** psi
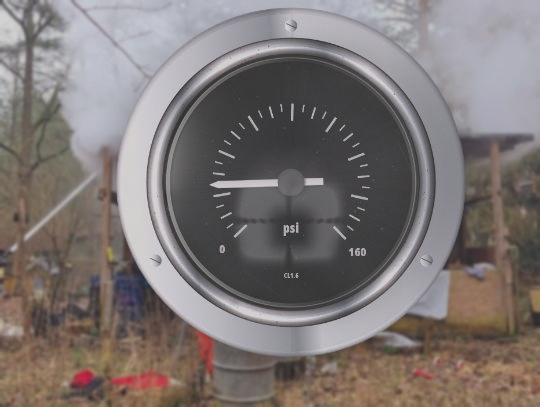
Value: **25** psi
